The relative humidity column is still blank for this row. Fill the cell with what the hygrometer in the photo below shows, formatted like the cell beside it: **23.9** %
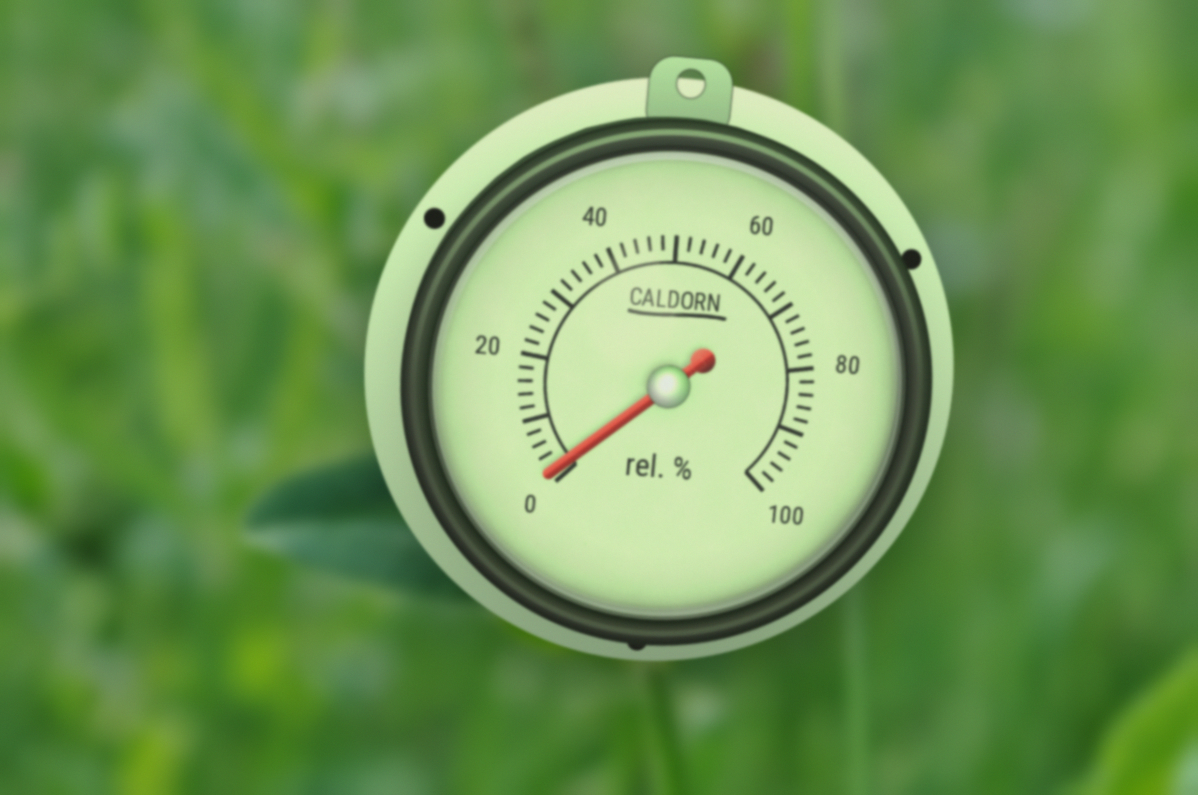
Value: **2** %
